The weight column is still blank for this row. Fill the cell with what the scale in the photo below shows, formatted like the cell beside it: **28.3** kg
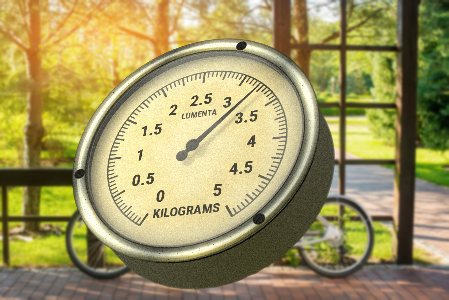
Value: **3.25** kg
